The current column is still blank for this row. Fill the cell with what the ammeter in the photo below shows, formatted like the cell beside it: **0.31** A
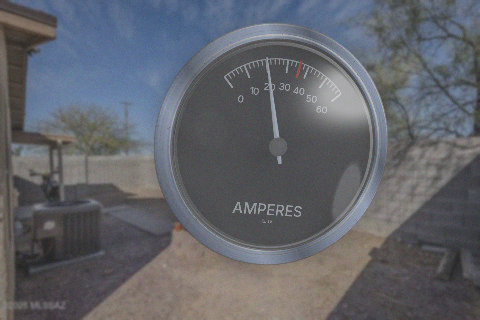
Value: **20** A
